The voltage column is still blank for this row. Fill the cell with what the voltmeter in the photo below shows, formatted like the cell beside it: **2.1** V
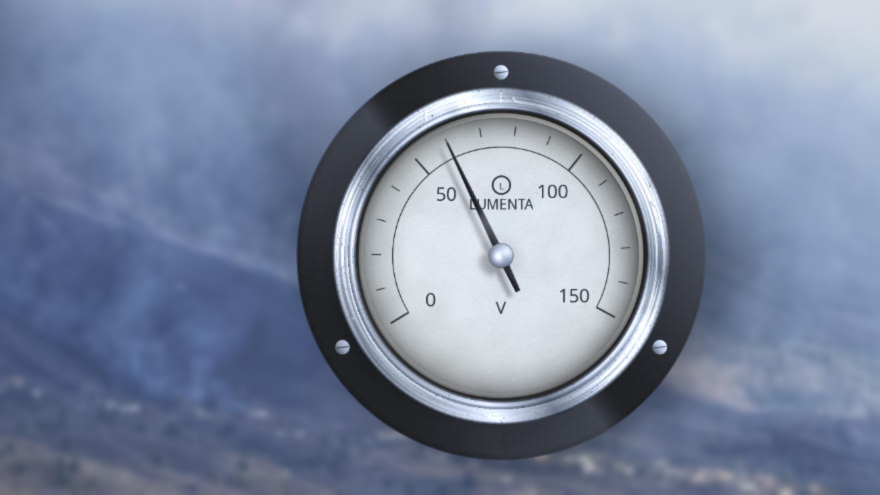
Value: **60** V
